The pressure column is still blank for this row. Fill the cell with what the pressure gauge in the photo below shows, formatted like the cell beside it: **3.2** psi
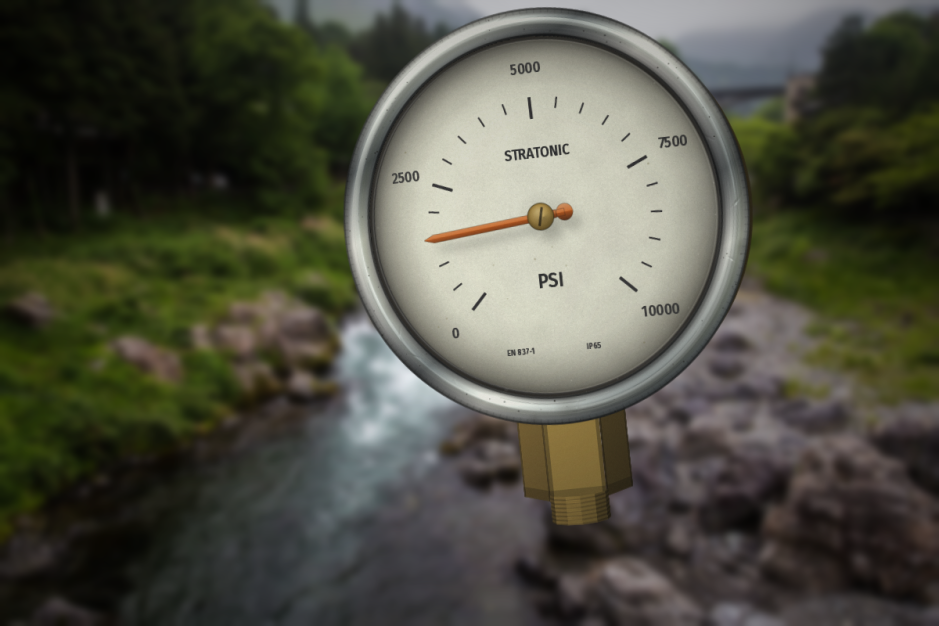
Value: **1500** psi
